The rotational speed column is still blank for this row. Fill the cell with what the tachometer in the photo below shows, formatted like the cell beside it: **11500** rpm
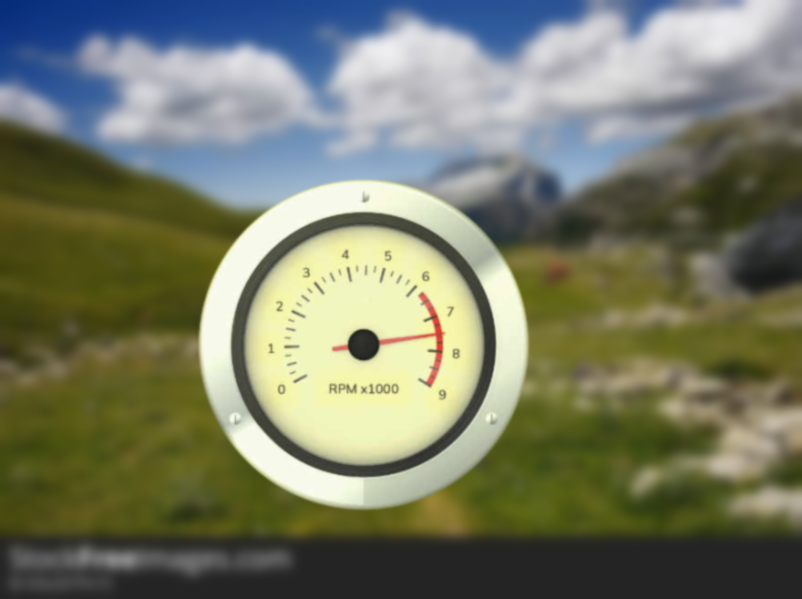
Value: **7500** rpm
